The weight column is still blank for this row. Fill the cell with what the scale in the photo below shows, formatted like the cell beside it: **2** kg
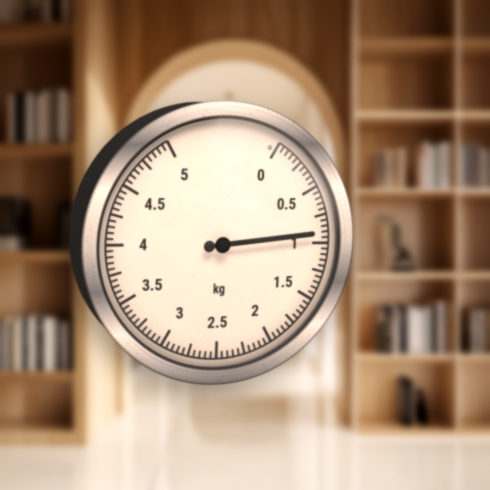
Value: **0.9** kg
